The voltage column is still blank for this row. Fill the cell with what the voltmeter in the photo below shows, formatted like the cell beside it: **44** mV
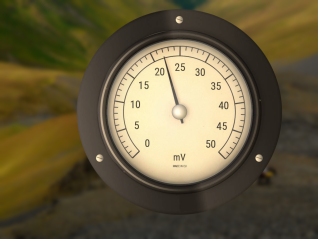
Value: **22** mV
